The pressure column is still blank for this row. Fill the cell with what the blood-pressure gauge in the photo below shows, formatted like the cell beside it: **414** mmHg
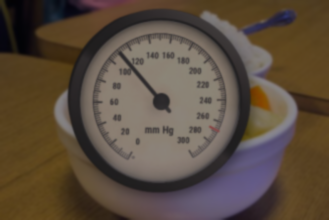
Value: **110** mmHg
